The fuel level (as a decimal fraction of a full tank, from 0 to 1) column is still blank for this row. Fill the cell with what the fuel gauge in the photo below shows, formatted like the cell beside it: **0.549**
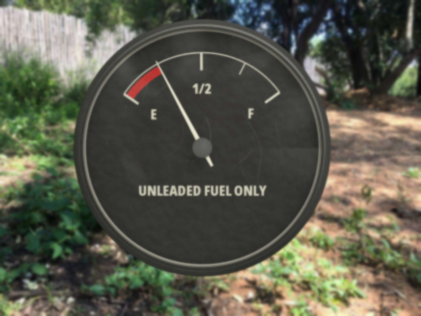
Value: **0.25**
